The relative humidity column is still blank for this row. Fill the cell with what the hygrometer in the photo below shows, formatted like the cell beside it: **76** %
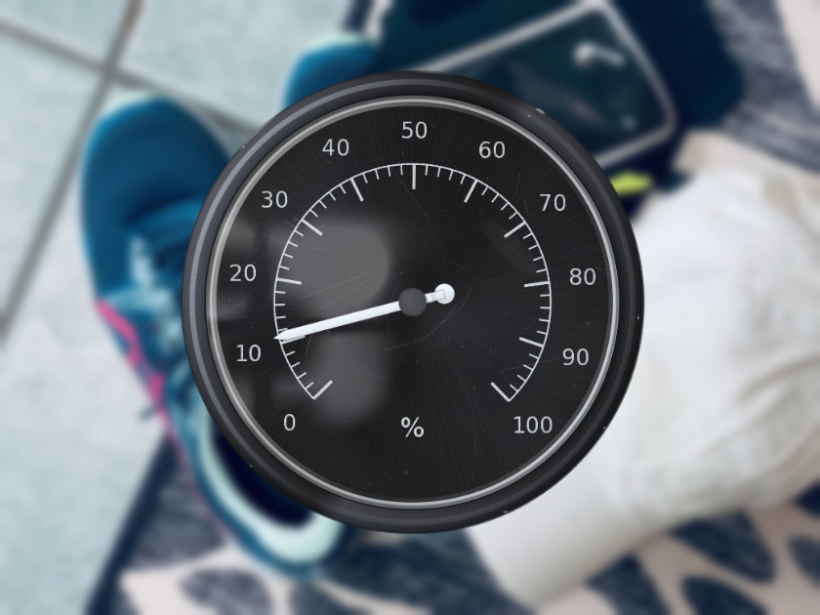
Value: **11** %
